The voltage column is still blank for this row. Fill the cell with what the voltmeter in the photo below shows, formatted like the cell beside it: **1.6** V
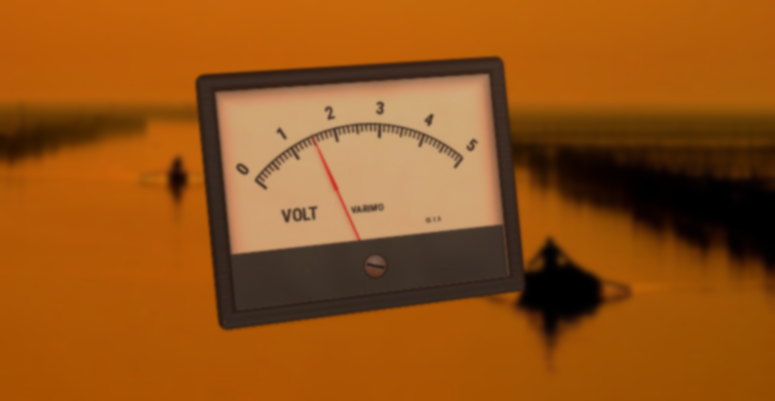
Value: **1.5** V
